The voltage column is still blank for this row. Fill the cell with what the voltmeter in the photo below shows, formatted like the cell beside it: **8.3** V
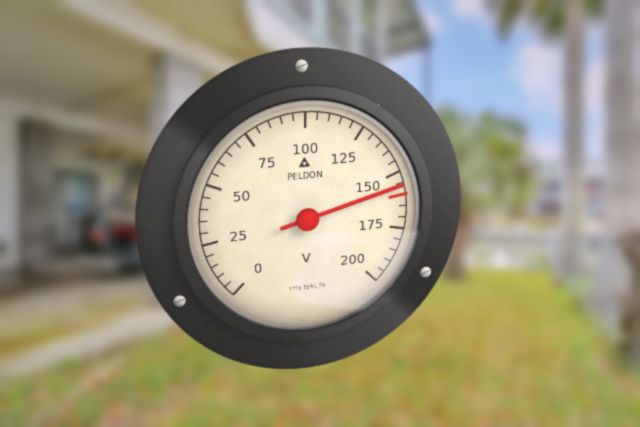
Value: **155** V
